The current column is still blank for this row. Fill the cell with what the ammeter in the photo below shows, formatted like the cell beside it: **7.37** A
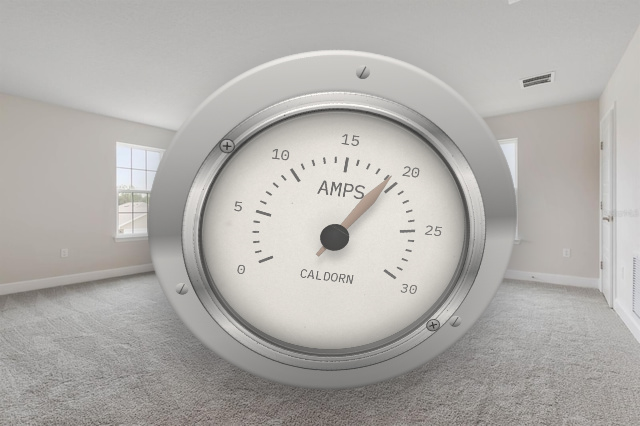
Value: **19** A
